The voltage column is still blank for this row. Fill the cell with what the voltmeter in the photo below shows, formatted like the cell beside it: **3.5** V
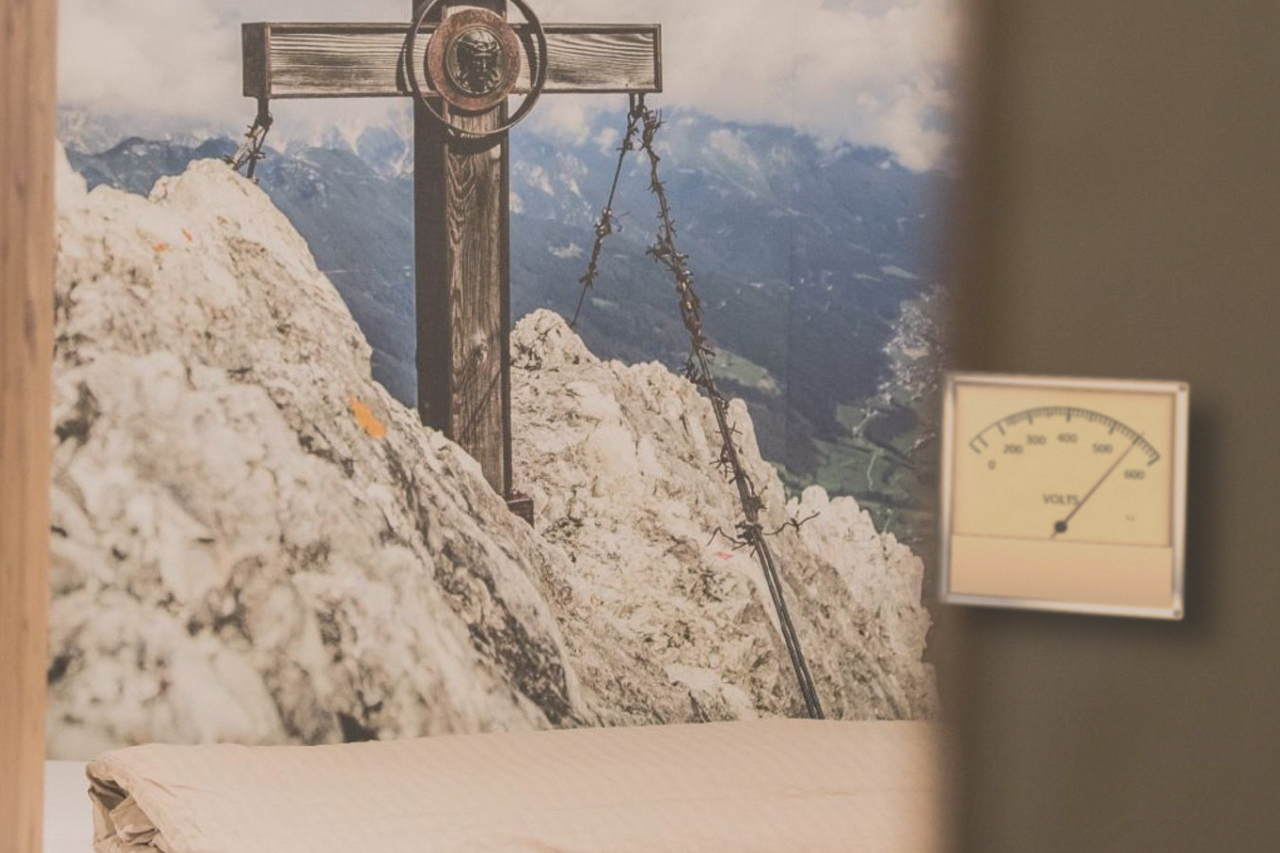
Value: **550** V
